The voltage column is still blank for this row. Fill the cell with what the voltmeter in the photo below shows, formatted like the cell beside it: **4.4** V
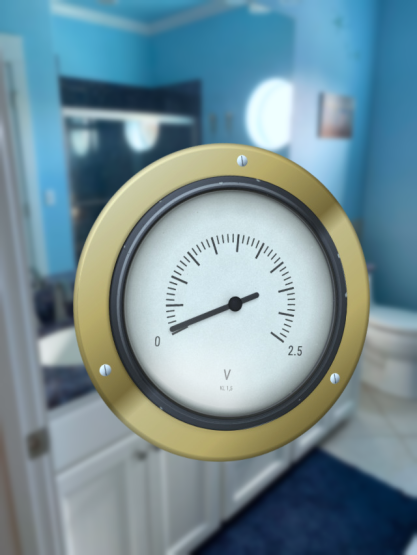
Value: **0.05** V
